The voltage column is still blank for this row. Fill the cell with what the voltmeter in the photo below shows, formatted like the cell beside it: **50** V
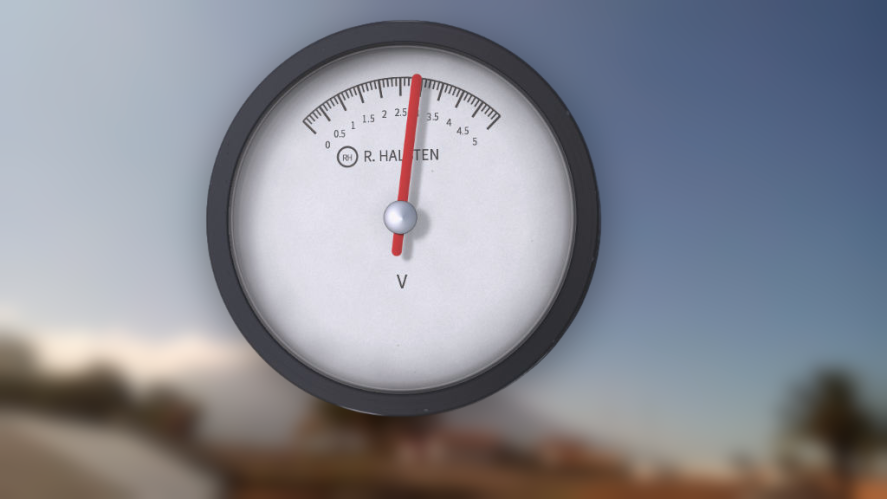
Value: **2.9** V
